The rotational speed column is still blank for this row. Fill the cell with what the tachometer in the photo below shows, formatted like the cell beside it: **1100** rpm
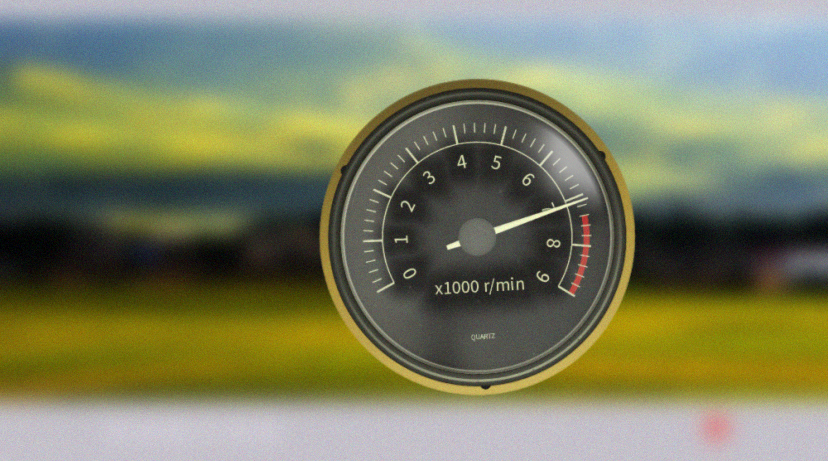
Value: **7100** rpm
